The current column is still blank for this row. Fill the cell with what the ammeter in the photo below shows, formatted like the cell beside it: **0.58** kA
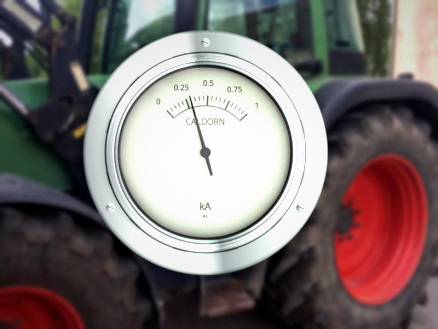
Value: **0.3** kA
